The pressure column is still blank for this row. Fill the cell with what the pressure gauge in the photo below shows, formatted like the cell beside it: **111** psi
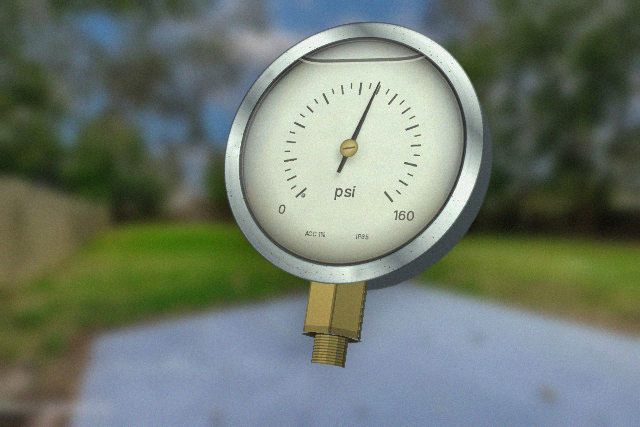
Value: **90** psi
